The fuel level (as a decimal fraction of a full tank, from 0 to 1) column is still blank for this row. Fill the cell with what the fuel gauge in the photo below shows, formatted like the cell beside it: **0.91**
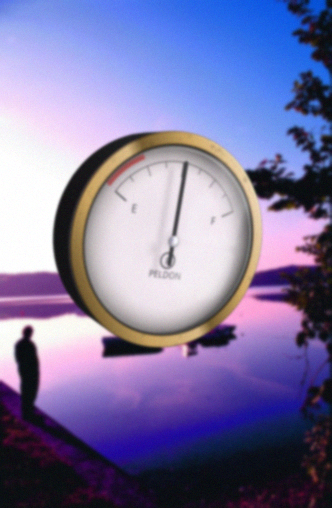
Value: **0.5**
